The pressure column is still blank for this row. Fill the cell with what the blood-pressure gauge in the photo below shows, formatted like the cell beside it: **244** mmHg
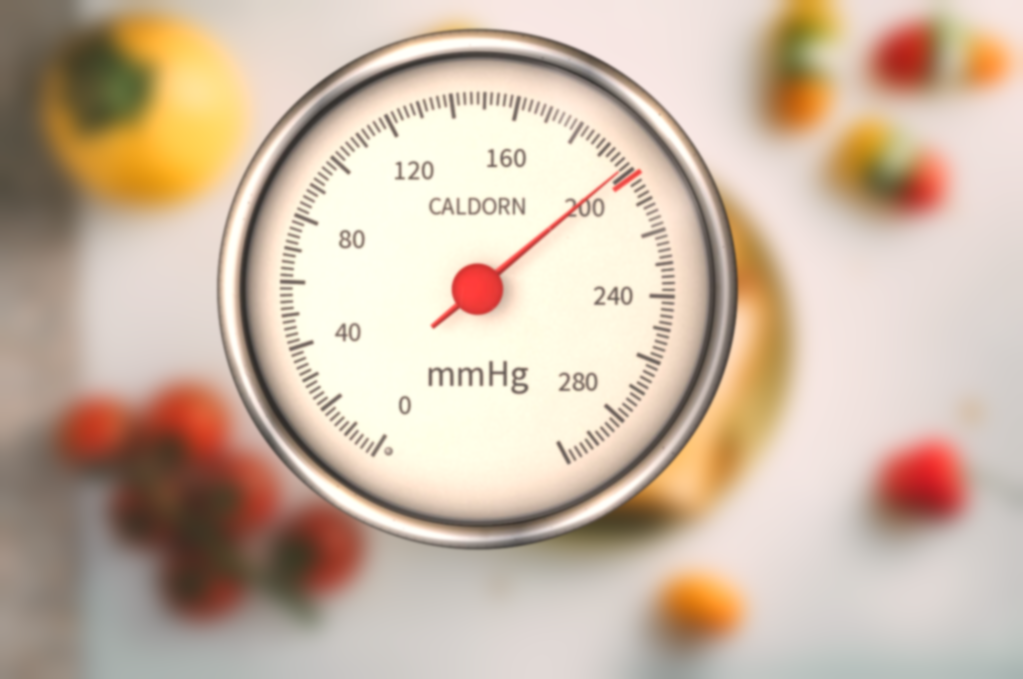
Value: **198** mmHg
